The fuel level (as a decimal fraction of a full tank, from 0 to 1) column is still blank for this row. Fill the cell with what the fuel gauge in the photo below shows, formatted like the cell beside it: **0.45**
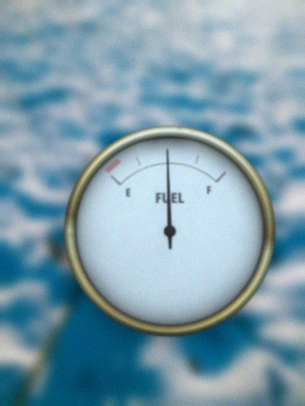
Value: **0.5**
